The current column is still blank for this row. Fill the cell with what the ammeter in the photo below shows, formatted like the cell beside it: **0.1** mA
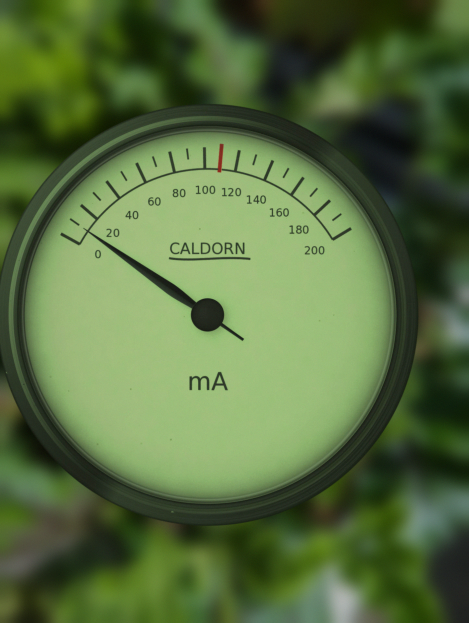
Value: **10** mA
